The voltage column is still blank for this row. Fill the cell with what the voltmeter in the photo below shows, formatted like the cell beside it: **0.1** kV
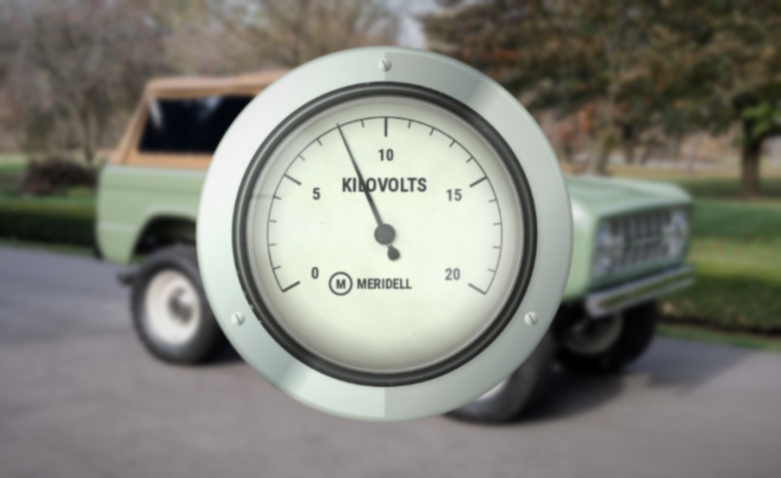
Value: **8** kV
